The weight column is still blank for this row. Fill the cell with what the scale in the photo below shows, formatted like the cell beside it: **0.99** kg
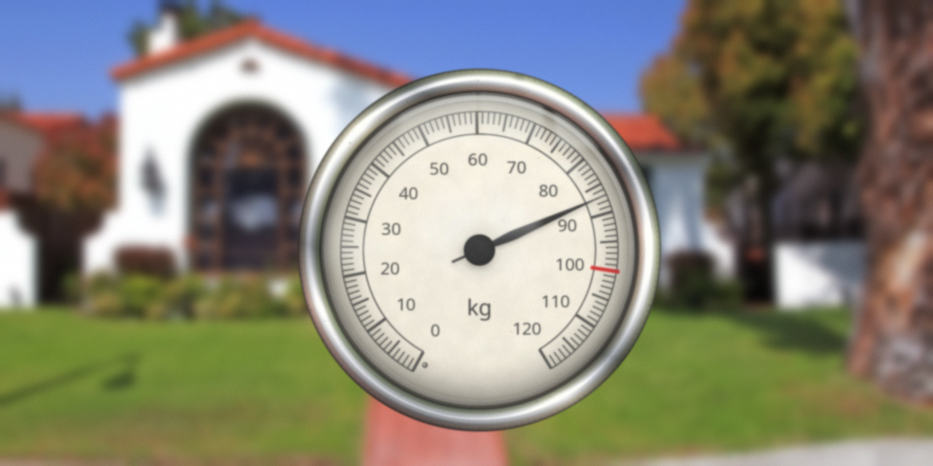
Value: **87** kg
